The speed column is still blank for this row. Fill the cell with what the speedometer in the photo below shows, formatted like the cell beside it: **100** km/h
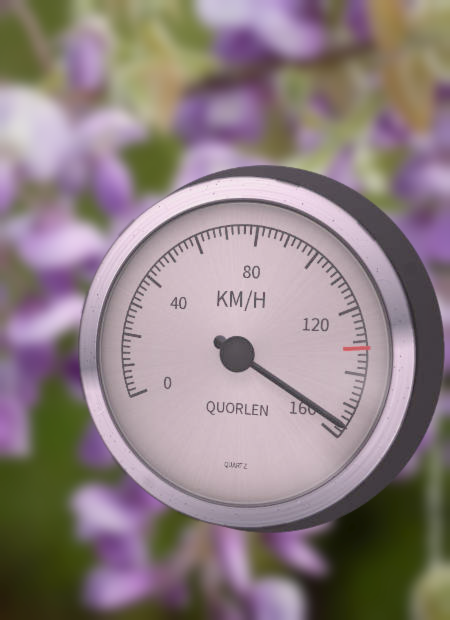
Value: **156** km/h
